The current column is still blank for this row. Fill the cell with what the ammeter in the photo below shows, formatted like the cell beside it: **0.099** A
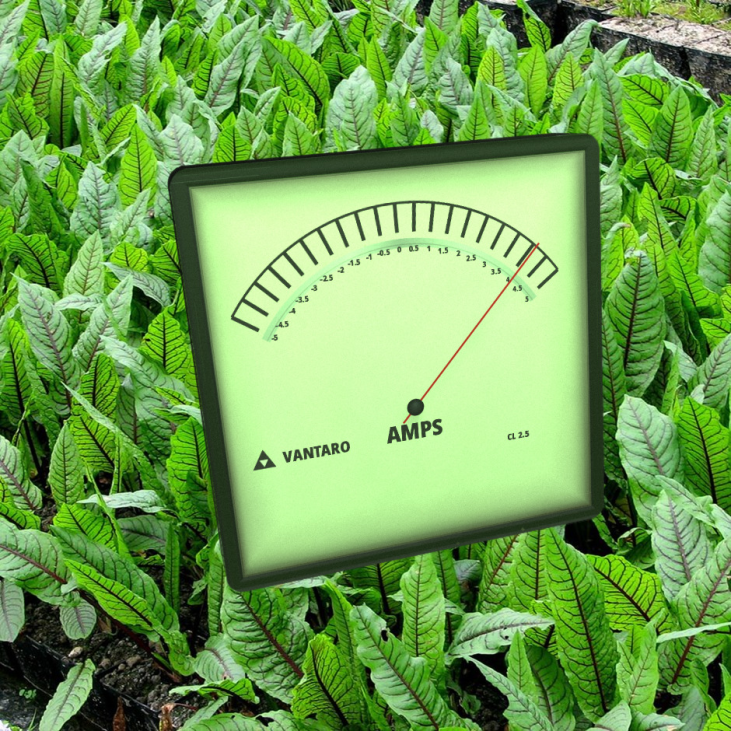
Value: **4** A
